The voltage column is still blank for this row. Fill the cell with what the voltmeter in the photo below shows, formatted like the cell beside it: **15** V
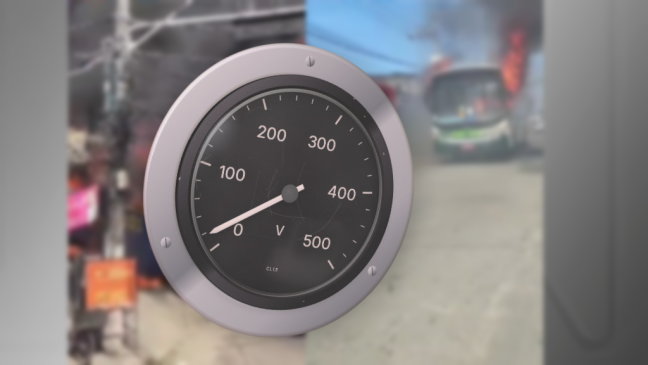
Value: **20** V
